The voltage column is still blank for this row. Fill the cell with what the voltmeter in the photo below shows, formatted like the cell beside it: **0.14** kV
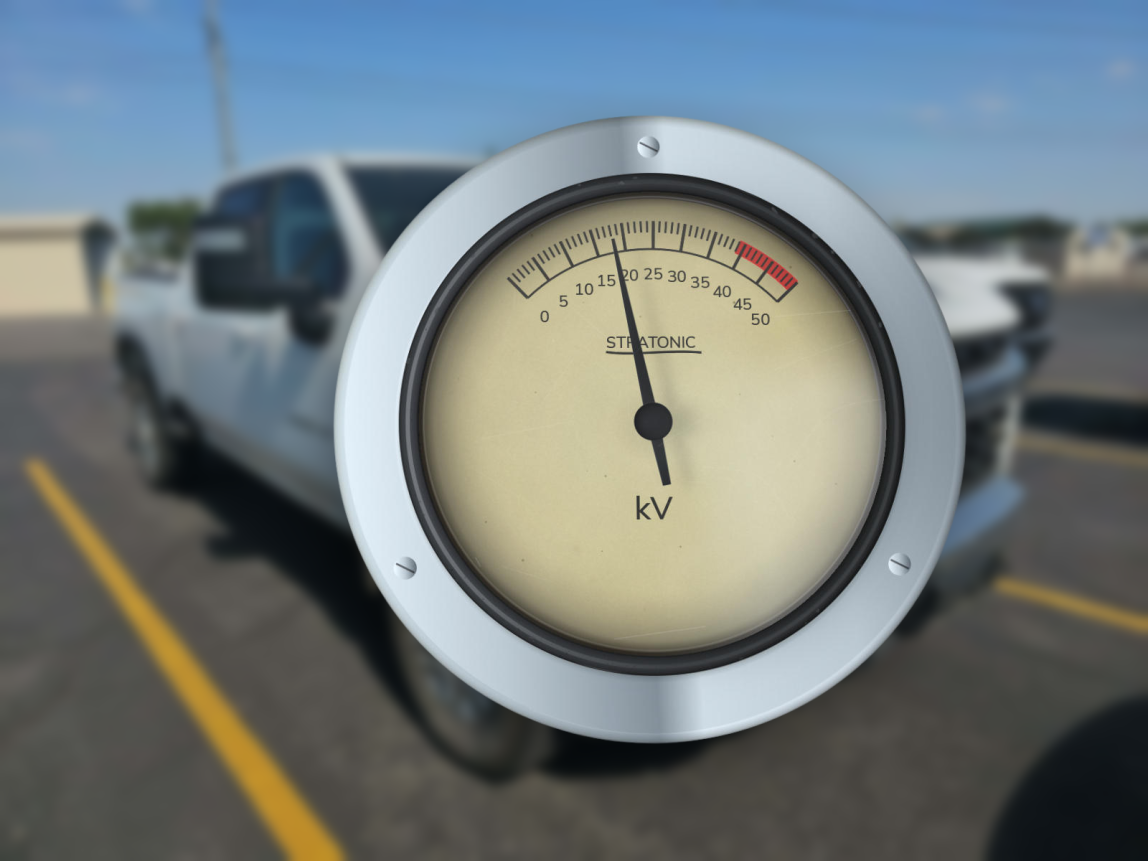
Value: **18** kV
